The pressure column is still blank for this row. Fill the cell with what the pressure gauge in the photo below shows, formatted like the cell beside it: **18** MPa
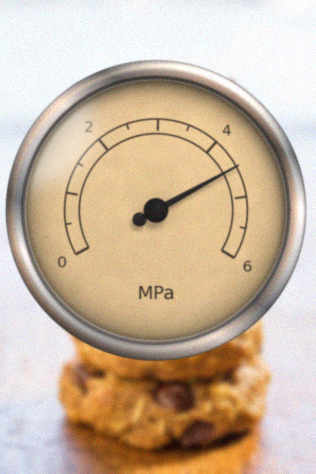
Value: **4.5** MPa
